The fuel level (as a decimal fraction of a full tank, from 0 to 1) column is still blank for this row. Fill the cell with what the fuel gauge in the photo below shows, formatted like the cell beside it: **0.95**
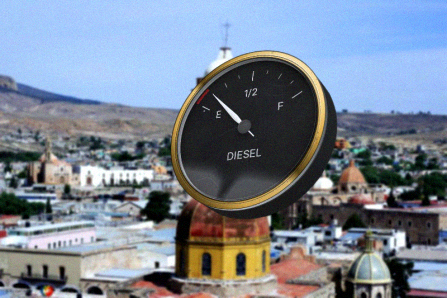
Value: **0.125**
